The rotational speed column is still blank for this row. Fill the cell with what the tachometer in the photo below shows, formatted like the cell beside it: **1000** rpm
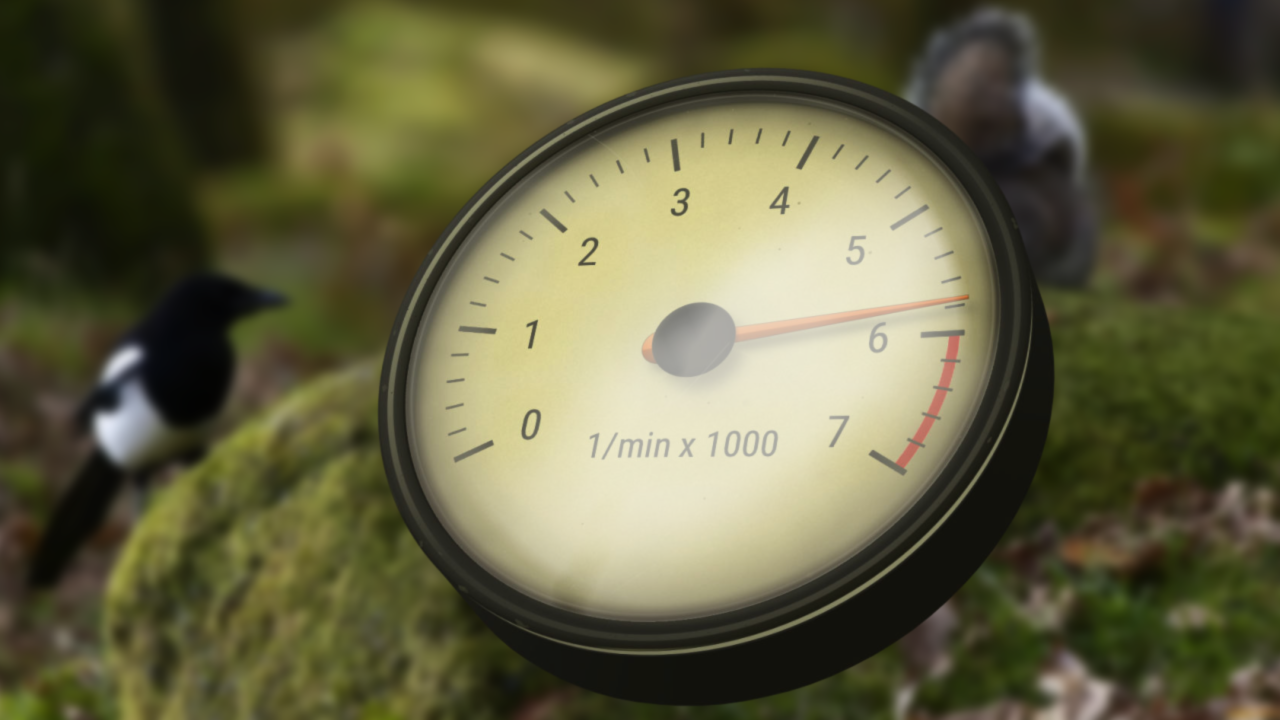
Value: **5800** rpm
